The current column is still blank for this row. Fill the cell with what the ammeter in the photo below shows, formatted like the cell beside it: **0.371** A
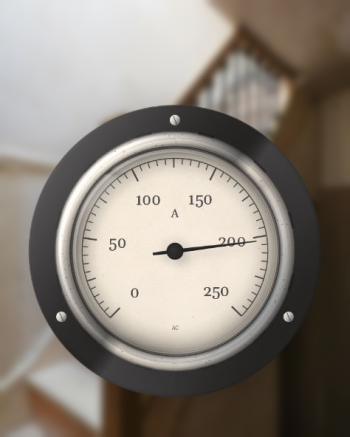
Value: **202.5** A
